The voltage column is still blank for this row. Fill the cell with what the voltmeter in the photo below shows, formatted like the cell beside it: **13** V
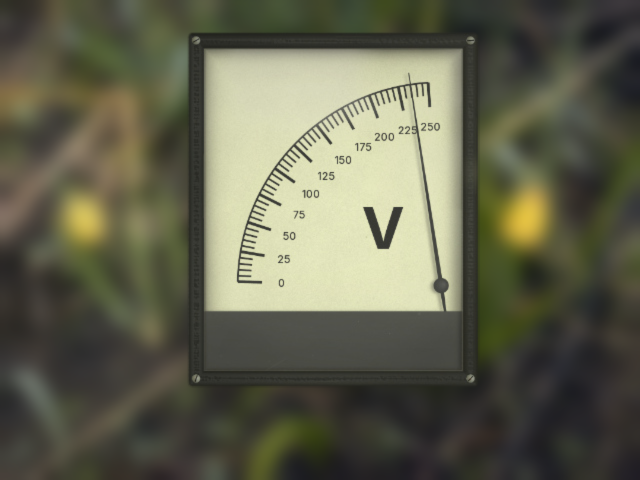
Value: **235** V
